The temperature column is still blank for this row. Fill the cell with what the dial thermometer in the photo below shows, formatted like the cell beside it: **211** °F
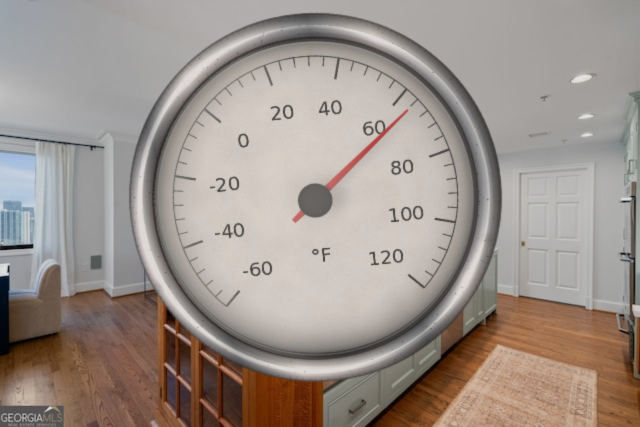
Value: **64** °F
